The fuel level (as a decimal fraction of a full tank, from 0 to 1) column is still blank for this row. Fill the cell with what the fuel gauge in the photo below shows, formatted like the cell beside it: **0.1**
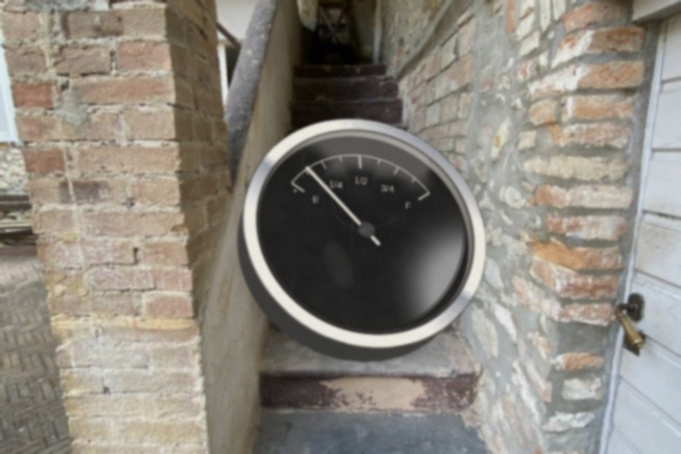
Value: **0.125**
